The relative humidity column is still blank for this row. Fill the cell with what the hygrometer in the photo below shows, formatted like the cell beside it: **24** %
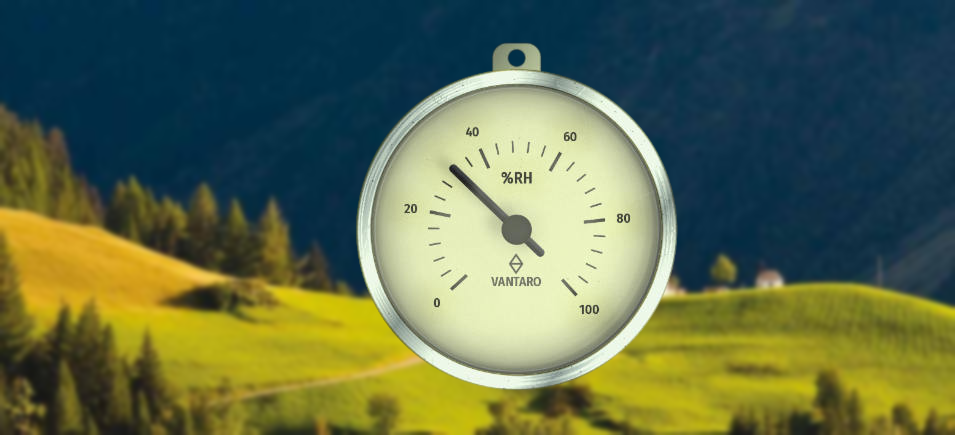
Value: **32** %
